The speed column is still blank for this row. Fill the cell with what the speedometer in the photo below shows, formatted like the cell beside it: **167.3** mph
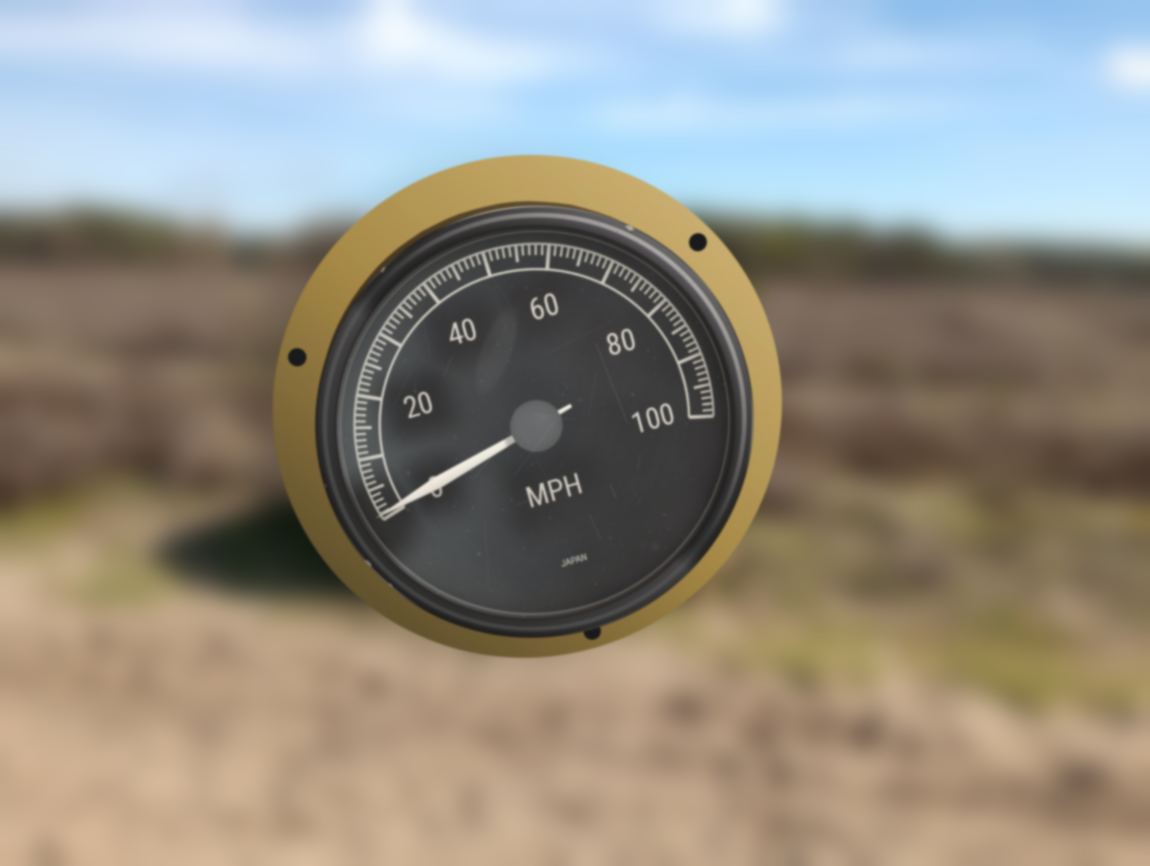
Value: **1** mph
